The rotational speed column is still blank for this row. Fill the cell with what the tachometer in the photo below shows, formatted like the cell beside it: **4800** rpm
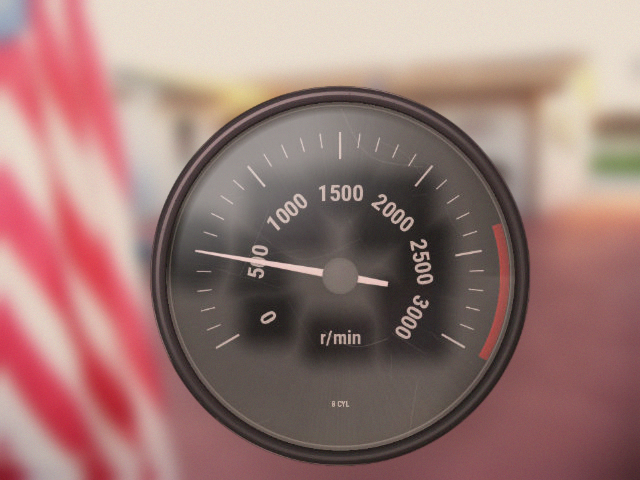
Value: **500** rpm
